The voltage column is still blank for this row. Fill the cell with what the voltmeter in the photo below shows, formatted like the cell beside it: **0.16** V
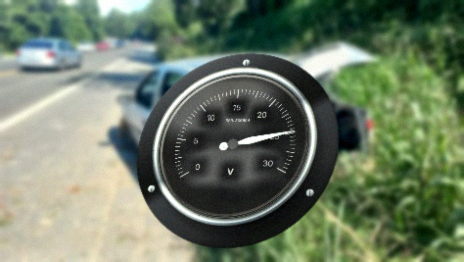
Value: **25** V
